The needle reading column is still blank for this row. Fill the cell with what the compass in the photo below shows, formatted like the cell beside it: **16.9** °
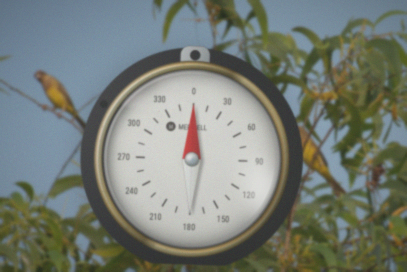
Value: **0** °
